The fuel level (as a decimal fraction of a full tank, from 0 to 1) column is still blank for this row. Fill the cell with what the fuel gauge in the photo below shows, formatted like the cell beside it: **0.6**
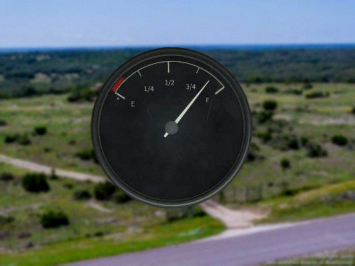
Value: **0.875**
